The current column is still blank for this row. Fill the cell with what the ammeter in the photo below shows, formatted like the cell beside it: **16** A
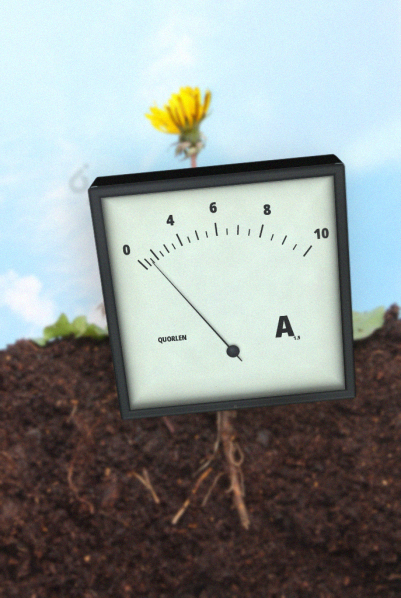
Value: **1.5** A
